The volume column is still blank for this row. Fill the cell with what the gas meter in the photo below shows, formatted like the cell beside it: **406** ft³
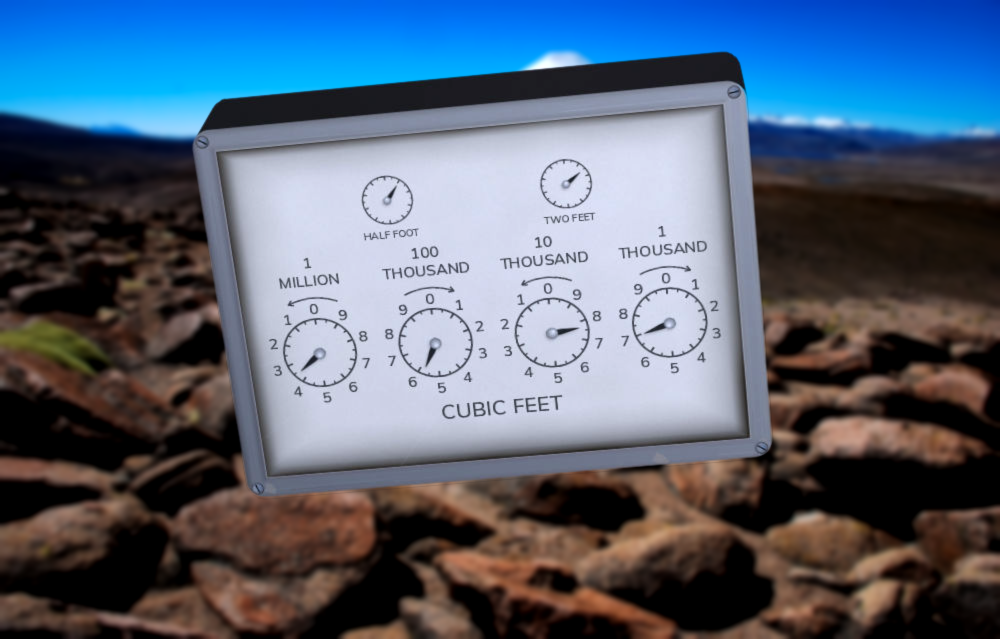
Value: **357700** ft³
